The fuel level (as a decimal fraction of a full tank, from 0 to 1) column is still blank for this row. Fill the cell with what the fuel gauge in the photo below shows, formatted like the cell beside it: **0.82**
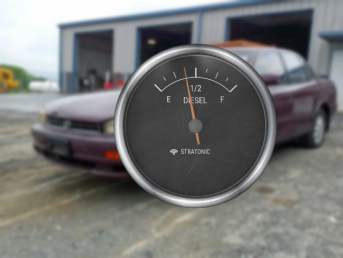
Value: **0.375**
